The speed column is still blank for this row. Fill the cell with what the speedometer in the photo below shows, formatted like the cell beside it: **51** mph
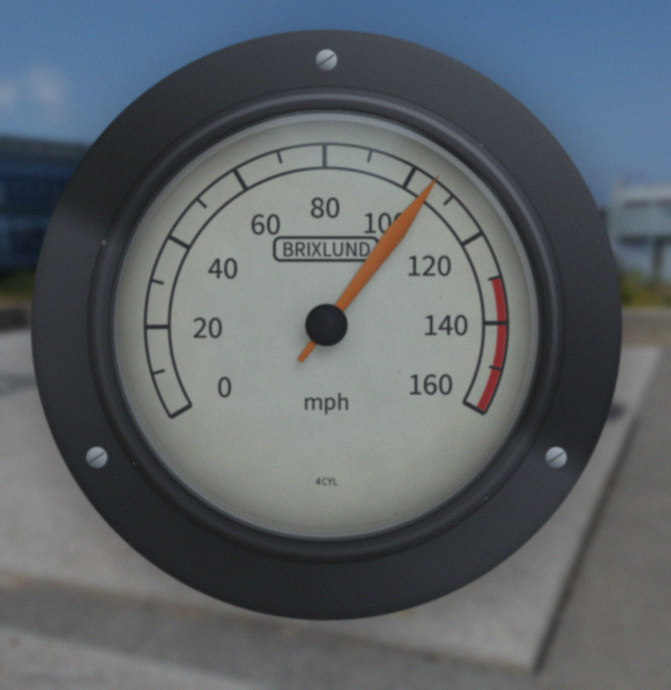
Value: **105** mph
